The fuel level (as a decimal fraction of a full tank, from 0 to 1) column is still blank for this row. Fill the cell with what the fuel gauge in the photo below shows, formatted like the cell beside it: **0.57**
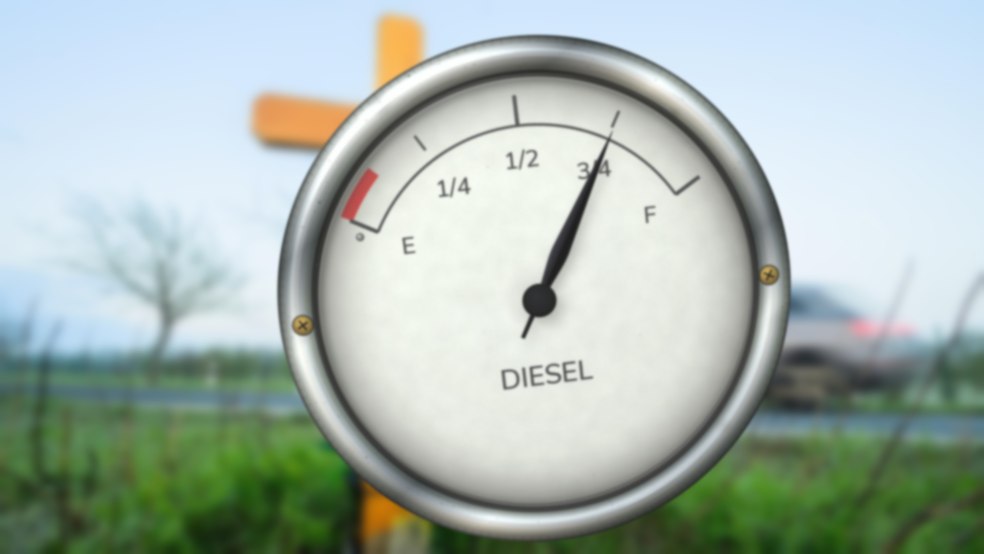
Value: **0.75**
